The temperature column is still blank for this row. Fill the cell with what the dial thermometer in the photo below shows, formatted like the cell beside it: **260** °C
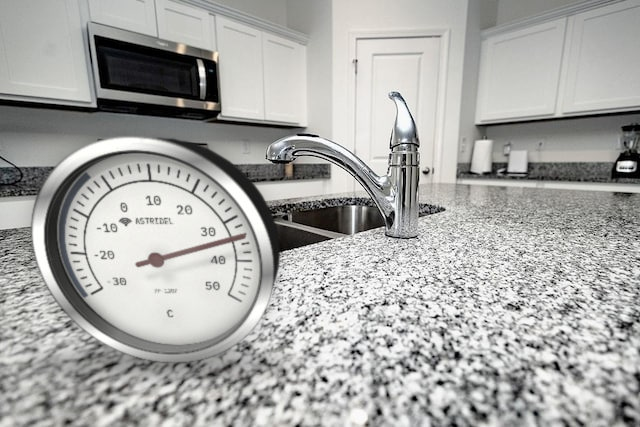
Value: **34** °C
